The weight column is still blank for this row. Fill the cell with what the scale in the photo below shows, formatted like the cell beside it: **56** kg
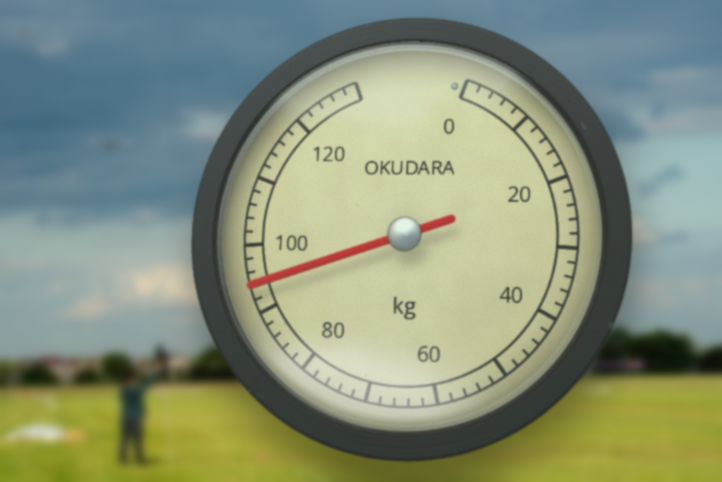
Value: **94** kg
